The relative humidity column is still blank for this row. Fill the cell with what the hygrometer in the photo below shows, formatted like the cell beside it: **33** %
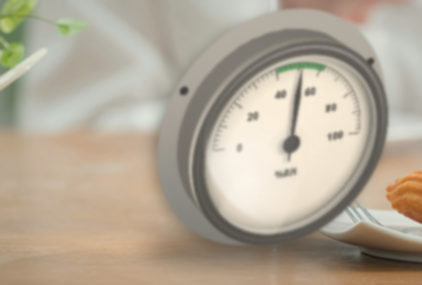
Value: **50** %
